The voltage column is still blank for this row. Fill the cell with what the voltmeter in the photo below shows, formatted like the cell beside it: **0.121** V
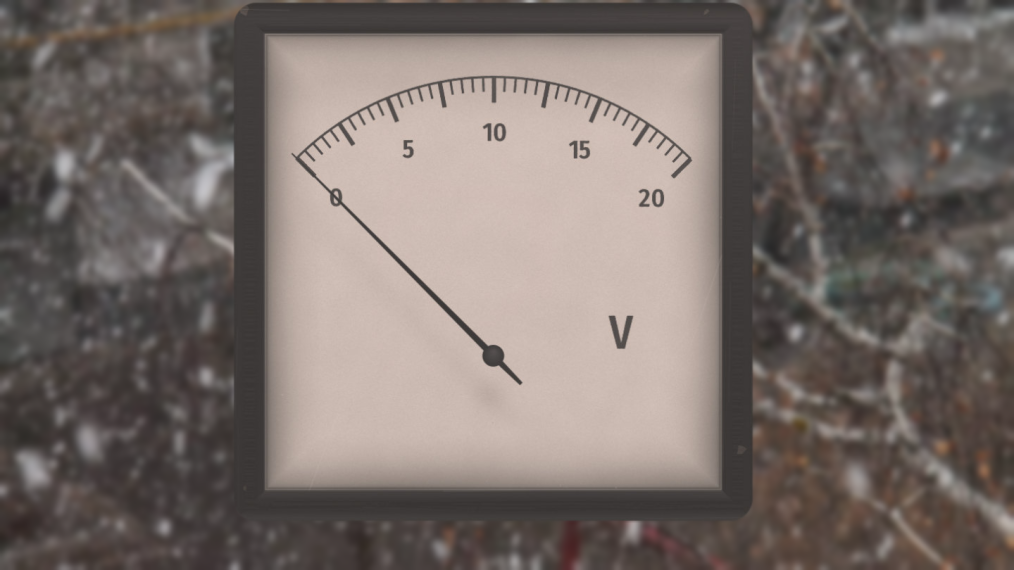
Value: **0** V
